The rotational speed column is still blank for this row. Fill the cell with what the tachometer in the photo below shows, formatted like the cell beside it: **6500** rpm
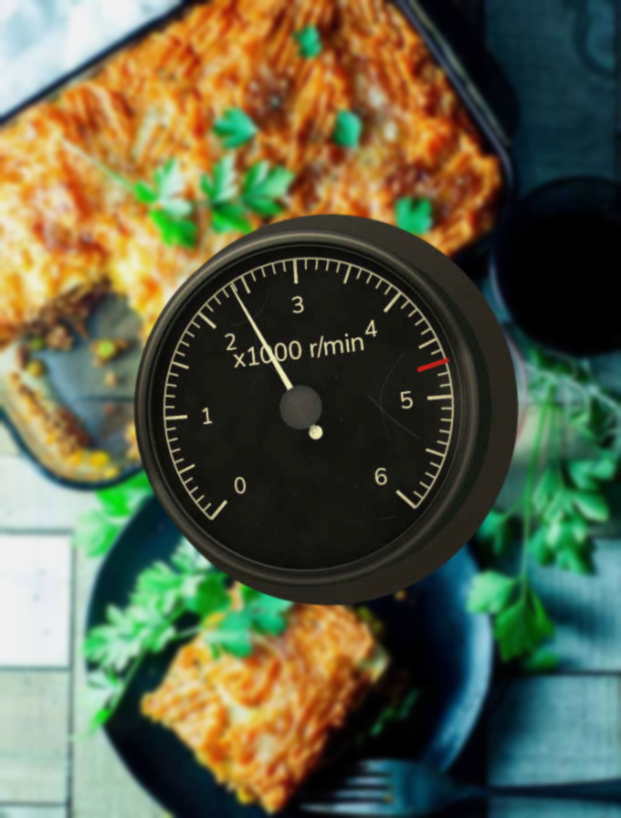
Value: **2400** rpm
